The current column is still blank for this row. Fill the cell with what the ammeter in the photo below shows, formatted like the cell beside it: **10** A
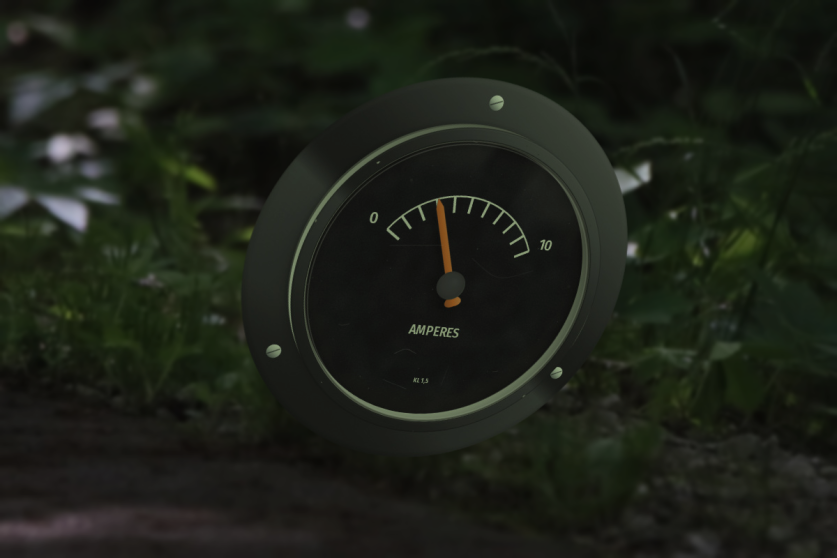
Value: **3** A
